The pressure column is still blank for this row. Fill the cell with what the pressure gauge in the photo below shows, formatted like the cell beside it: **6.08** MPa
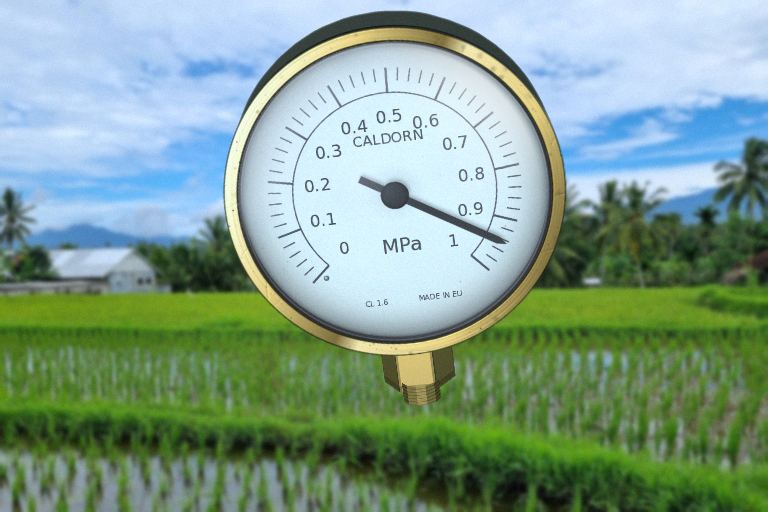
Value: **0.94** MPa
